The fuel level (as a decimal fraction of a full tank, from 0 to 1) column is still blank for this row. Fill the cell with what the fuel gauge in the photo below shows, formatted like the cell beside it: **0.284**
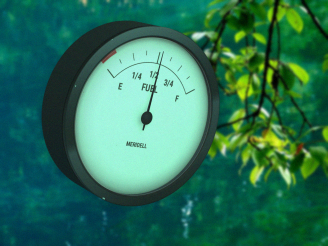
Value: **0.5**
